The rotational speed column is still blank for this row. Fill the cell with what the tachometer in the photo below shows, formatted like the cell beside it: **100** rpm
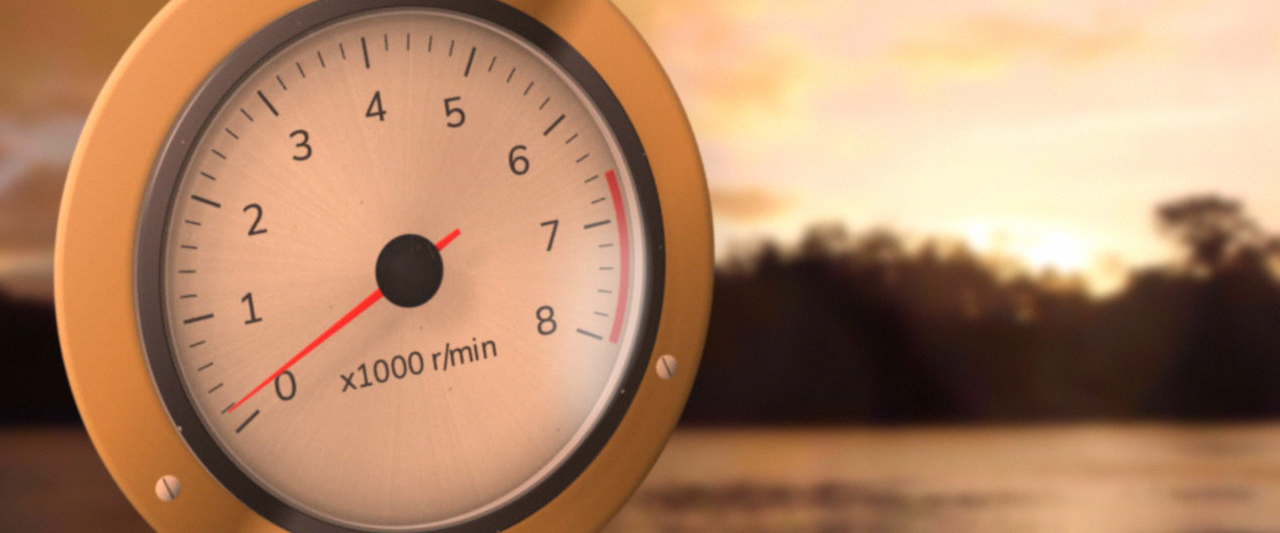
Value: **200** rpm
